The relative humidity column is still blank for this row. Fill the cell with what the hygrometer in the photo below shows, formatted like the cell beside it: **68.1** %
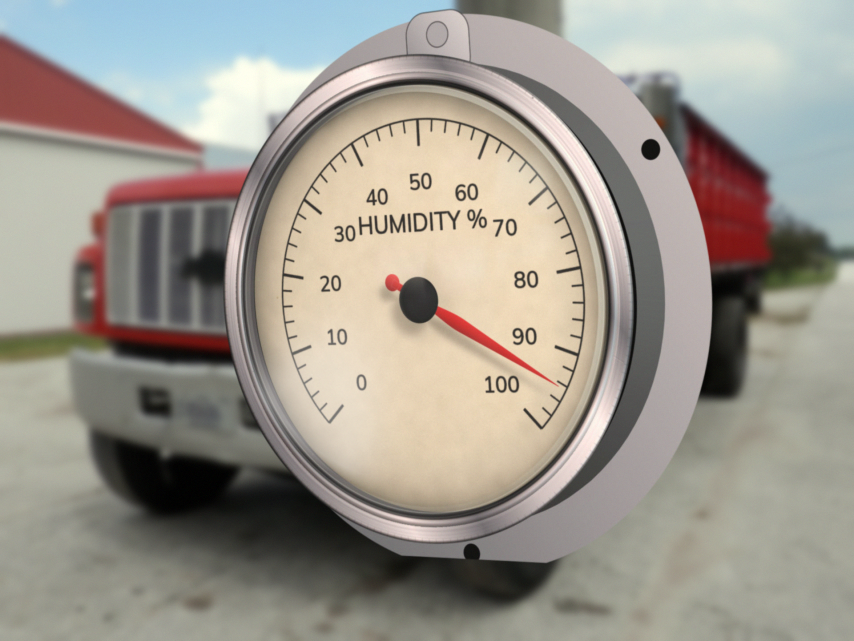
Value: **94** %
